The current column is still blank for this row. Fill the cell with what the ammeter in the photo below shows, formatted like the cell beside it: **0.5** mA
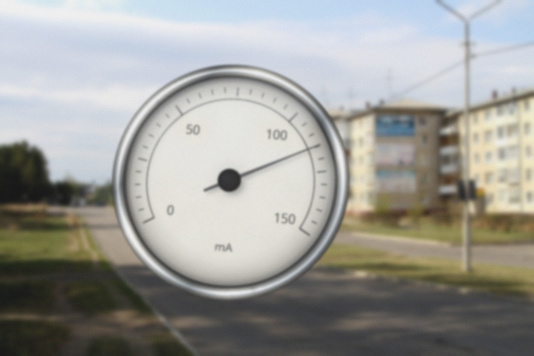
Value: **115** mA
